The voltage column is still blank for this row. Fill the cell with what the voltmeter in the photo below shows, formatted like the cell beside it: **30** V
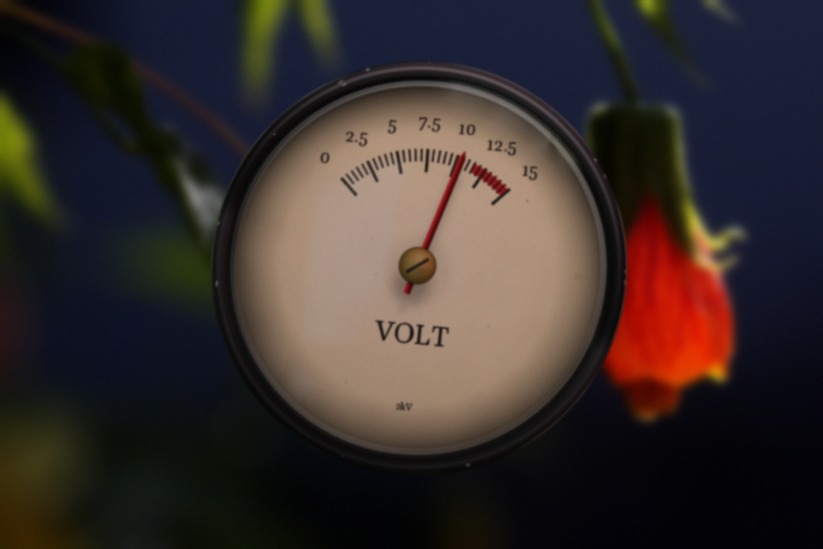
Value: **10.5** V
